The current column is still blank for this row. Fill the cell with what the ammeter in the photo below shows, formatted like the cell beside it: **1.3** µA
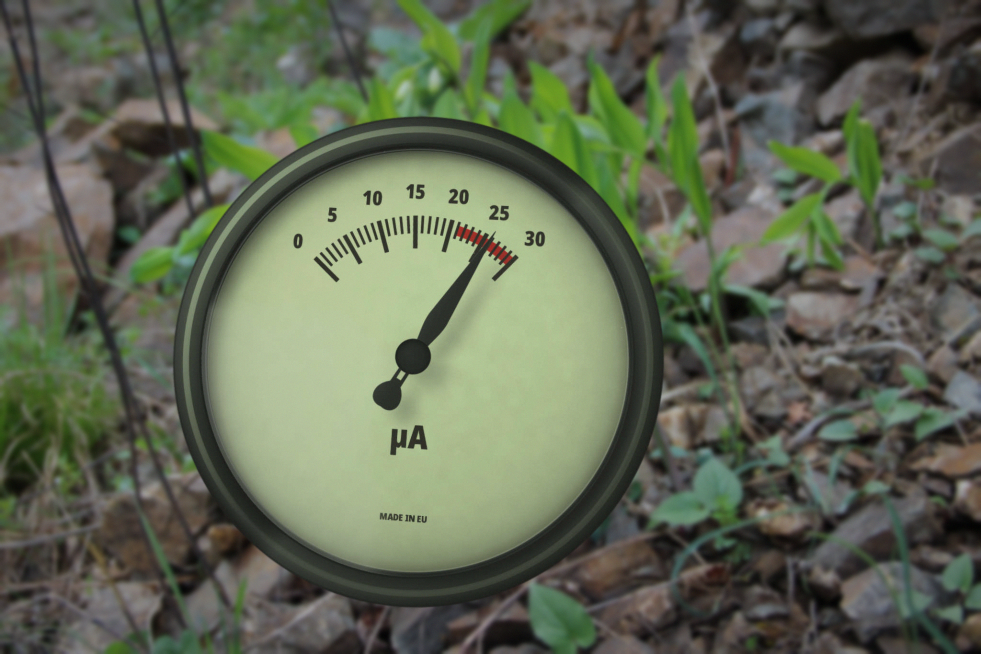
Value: **26** µA
